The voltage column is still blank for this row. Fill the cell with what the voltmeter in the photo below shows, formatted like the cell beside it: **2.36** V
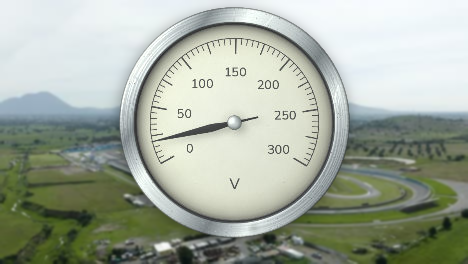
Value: **20** V
